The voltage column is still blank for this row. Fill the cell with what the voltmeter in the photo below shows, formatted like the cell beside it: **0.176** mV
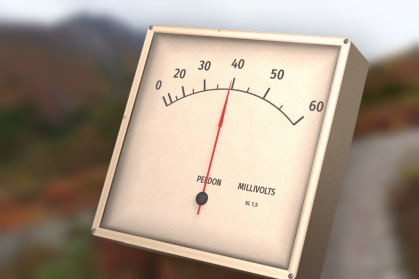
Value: **40** mV
